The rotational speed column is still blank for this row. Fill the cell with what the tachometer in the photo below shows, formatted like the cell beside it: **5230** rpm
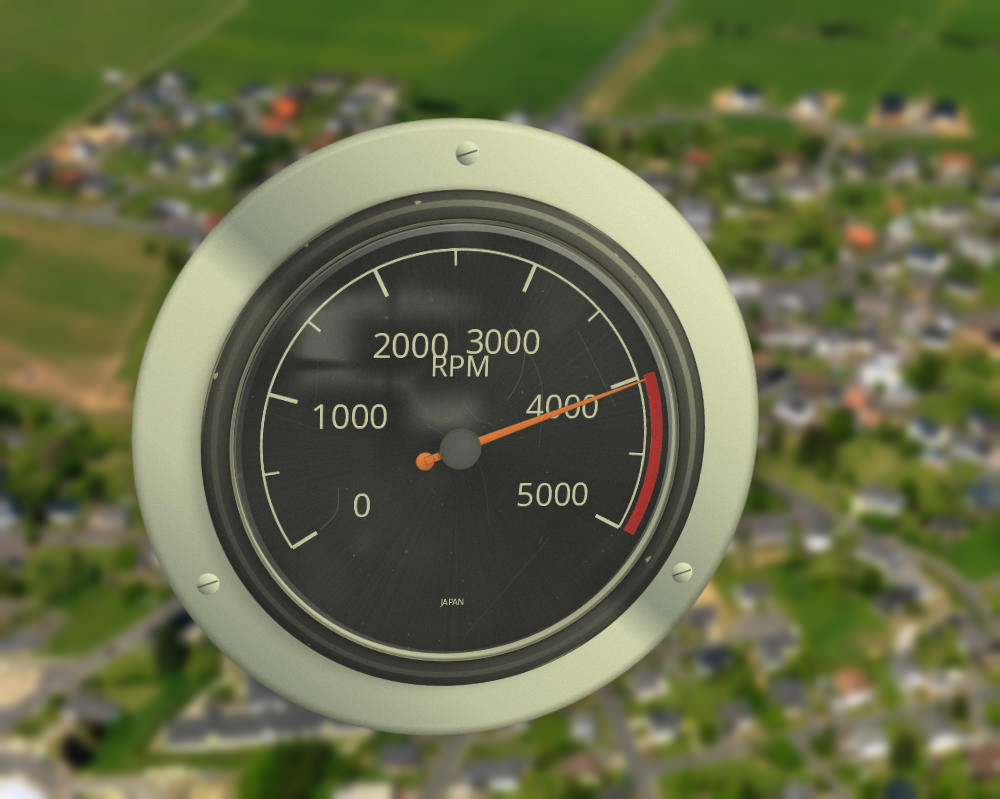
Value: **4000** rpm
